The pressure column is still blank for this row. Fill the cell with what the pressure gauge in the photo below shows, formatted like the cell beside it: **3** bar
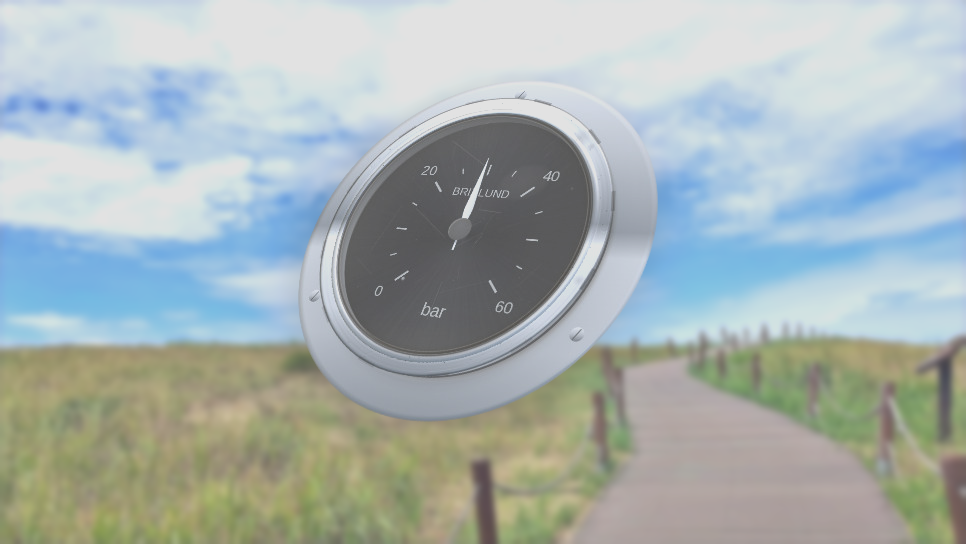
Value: **30** bar
